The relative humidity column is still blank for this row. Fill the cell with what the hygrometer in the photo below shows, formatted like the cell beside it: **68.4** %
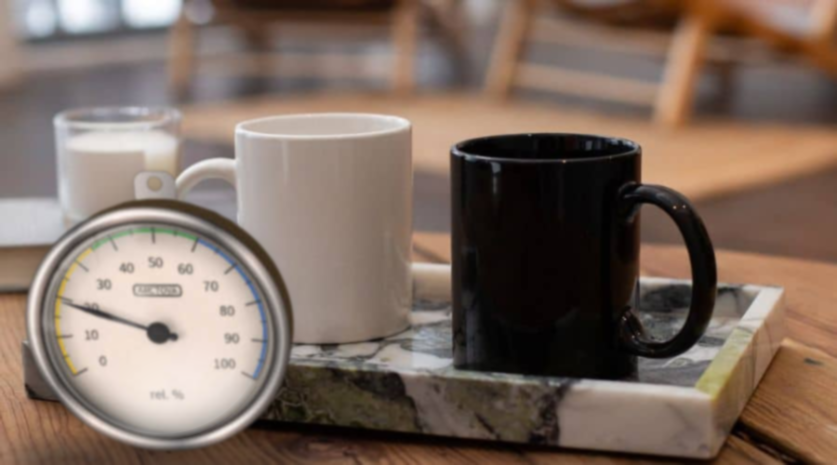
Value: **20** %
